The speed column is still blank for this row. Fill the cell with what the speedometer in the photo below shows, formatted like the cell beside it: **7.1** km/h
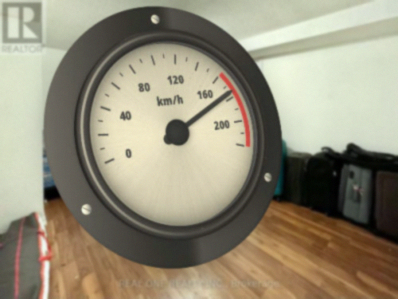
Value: **175** km/h
